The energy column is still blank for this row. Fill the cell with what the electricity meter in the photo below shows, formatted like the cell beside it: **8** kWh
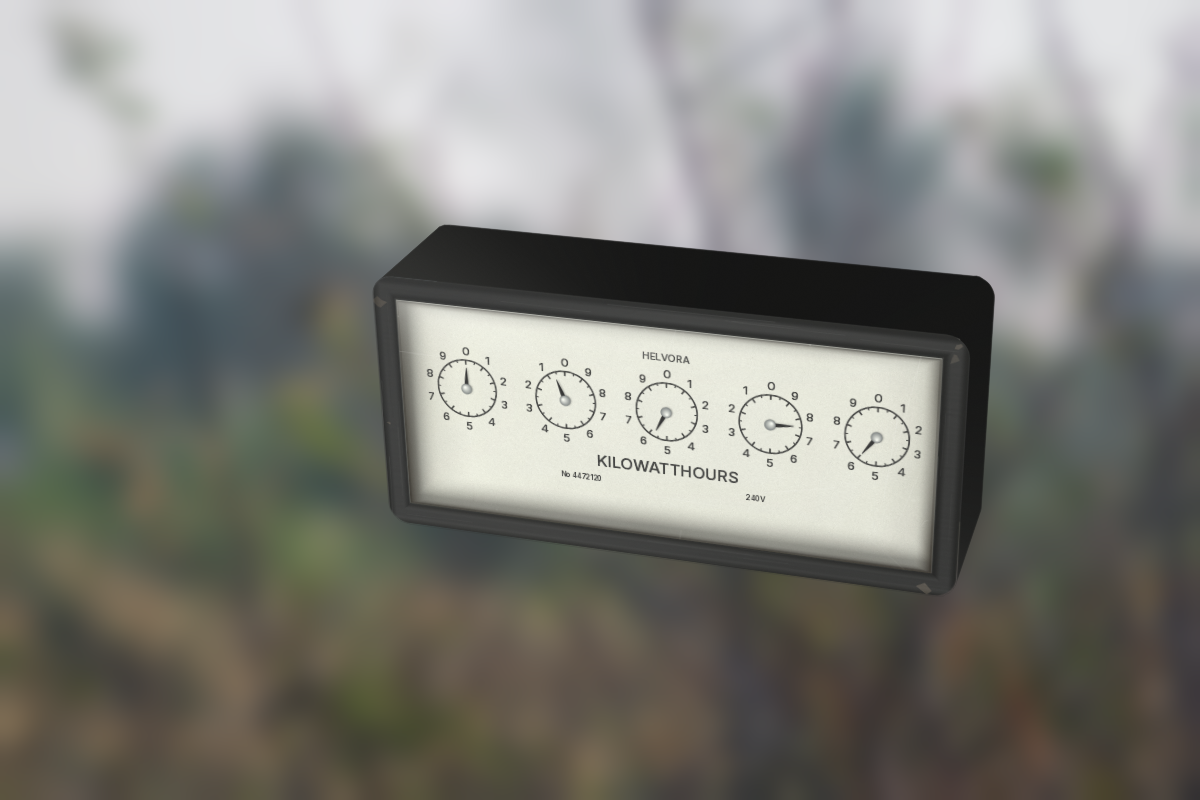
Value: **576** kWh
